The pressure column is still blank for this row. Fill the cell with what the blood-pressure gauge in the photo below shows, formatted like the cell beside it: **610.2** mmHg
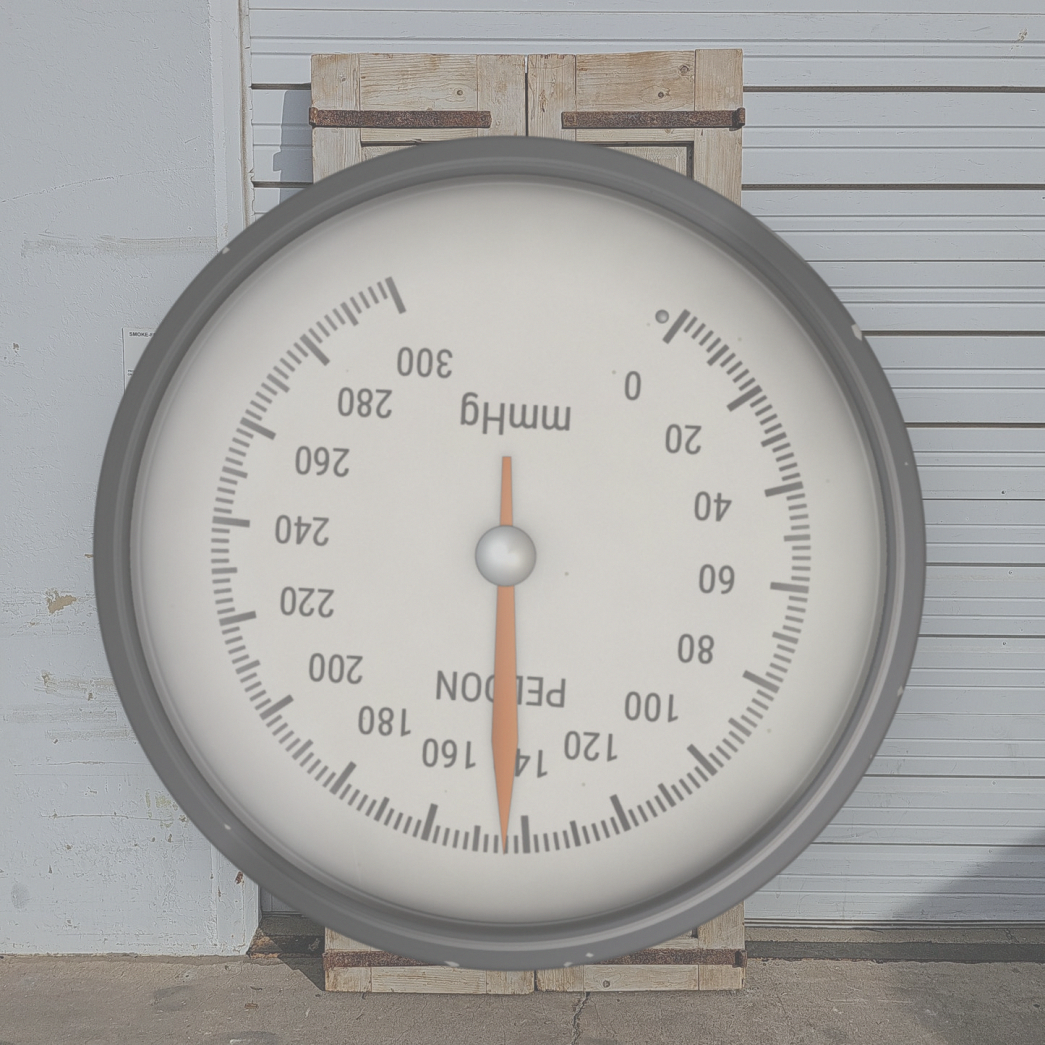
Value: **144** mmHg
